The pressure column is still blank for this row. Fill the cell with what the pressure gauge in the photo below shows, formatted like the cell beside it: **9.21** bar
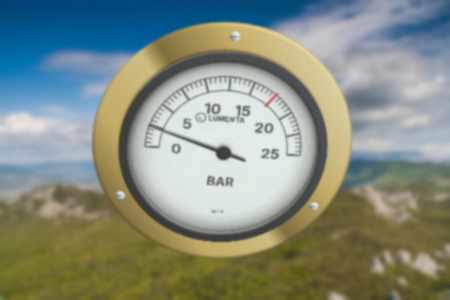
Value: **2.5** bar
